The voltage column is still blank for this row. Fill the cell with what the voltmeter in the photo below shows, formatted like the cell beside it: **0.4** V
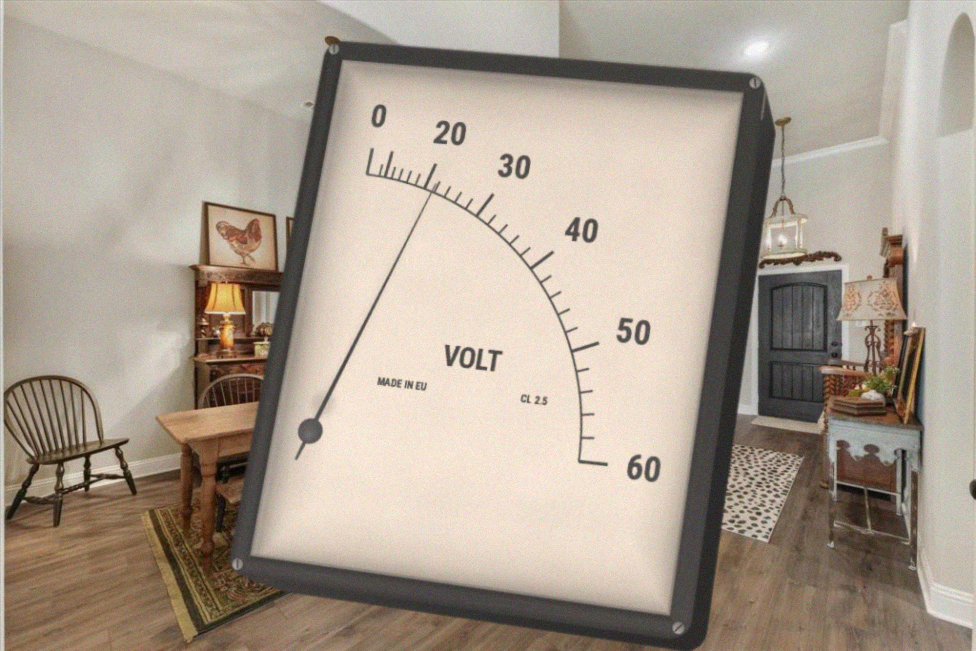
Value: **22** V
